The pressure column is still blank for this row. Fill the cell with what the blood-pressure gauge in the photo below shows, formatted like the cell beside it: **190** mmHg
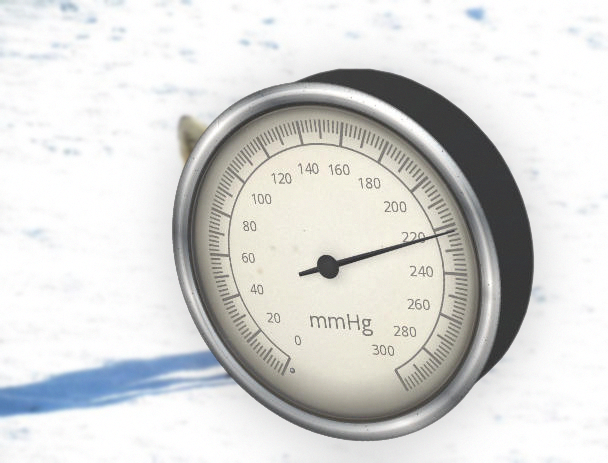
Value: **222** mmHg
